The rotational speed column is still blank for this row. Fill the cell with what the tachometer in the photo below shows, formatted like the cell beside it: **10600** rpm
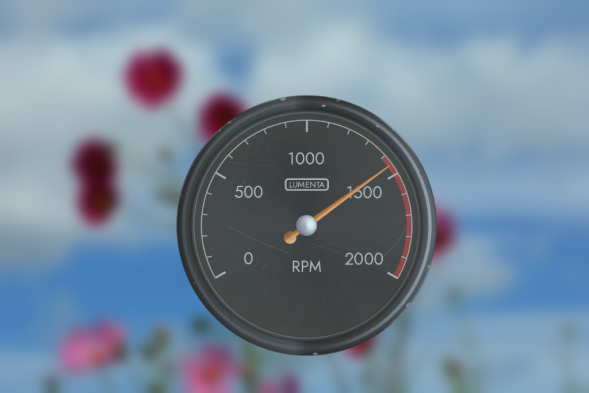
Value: **1450** rpm
